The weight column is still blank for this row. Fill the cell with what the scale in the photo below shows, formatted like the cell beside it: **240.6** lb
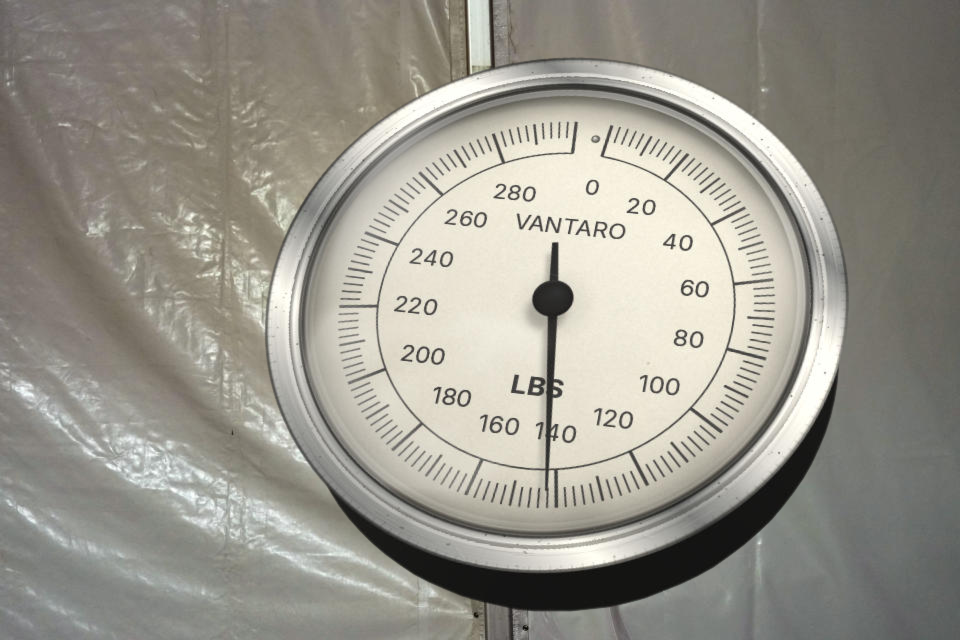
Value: **142** lb
